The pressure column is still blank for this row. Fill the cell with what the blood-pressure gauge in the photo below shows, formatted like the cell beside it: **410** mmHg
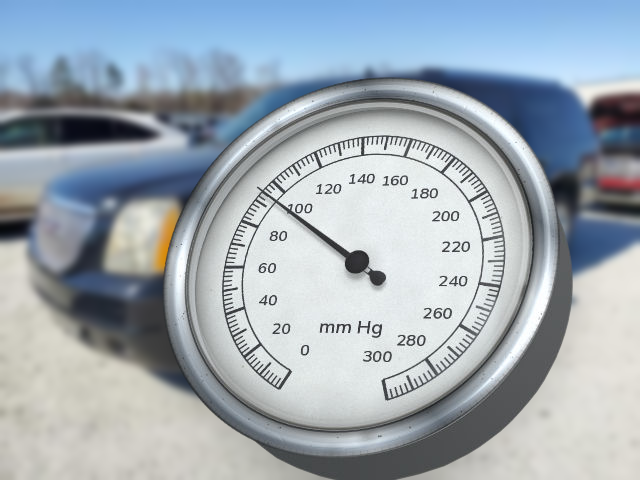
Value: **94** mmHg
